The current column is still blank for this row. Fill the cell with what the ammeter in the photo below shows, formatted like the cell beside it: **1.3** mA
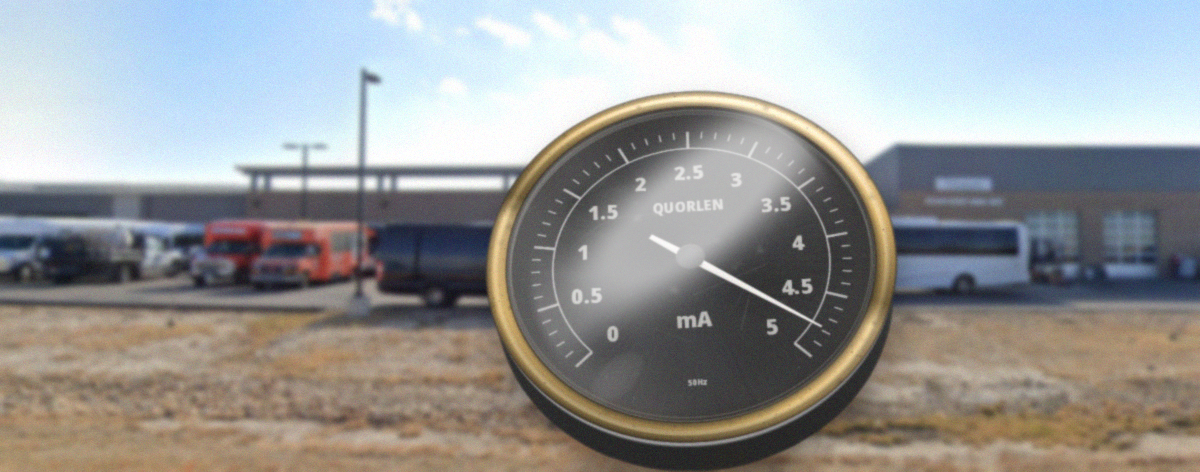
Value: **4.8** mA
